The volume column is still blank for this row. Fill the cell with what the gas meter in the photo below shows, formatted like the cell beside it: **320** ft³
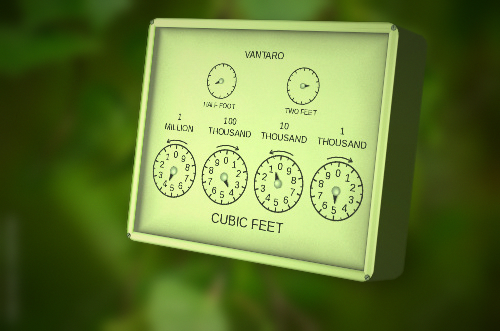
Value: **440500** ft³
